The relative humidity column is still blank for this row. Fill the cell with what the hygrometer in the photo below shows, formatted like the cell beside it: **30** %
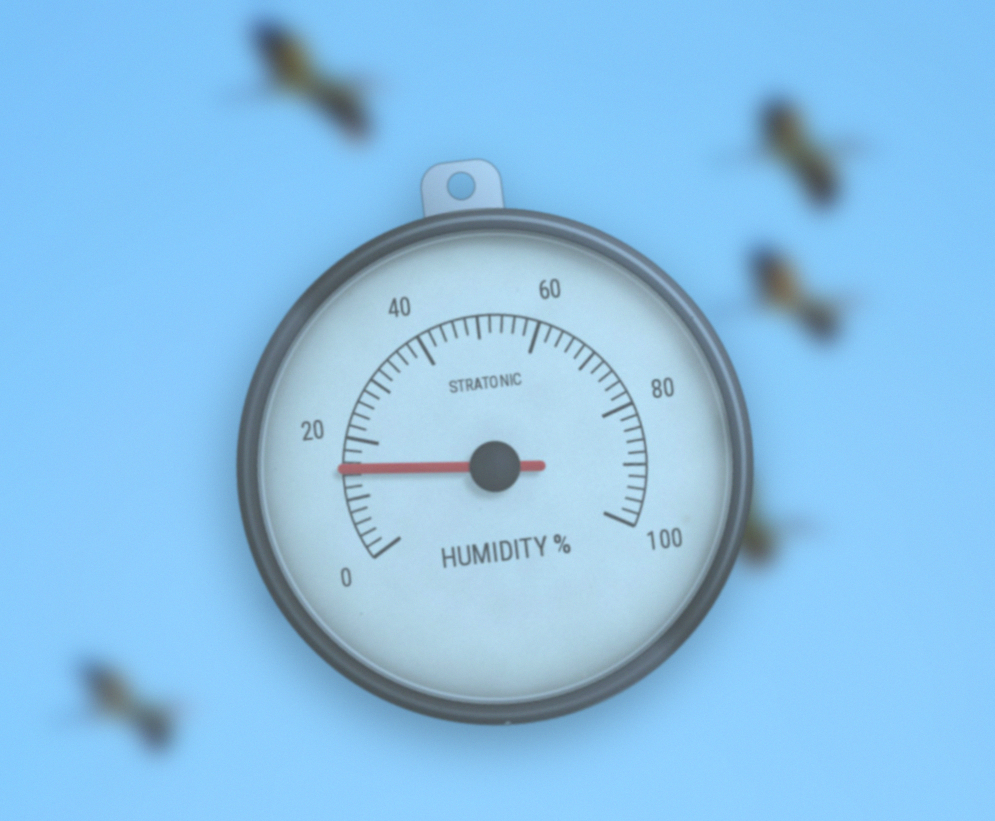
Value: **15** %
